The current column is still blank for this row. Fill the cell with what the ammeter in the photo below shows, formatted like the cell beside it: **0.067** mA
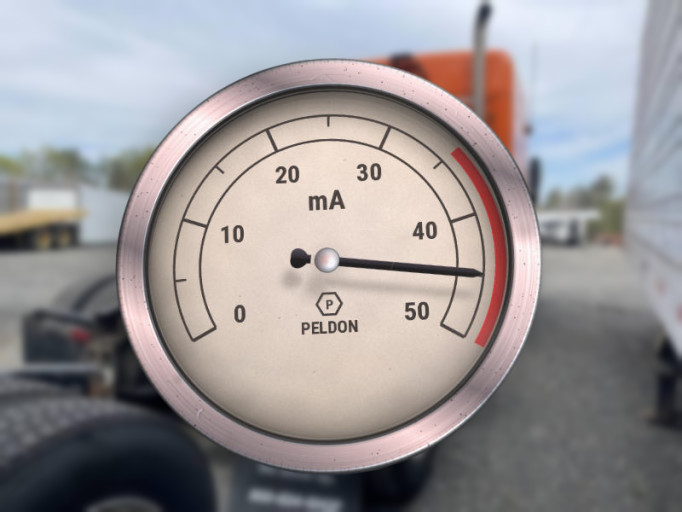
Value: **45** mA
